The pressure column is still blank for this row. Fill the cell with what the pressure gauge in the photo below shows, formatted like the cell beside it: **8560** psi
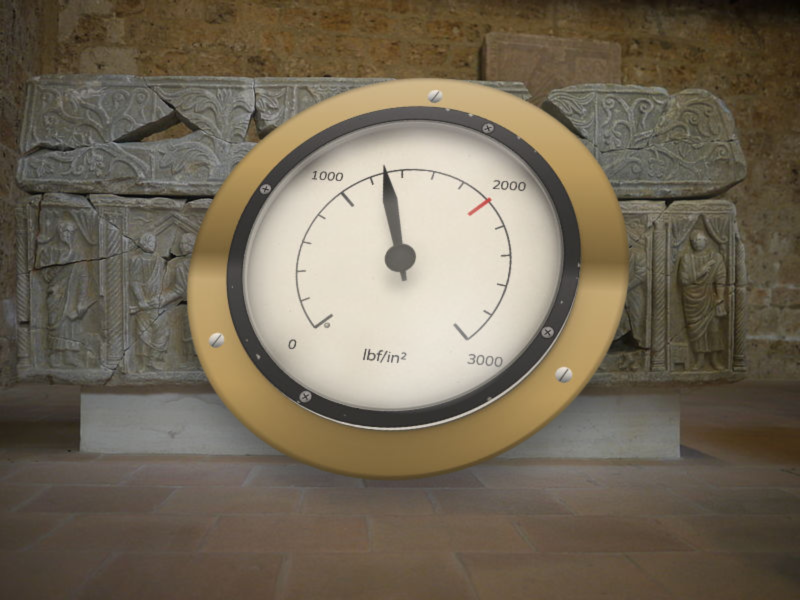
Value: **1300** psi
